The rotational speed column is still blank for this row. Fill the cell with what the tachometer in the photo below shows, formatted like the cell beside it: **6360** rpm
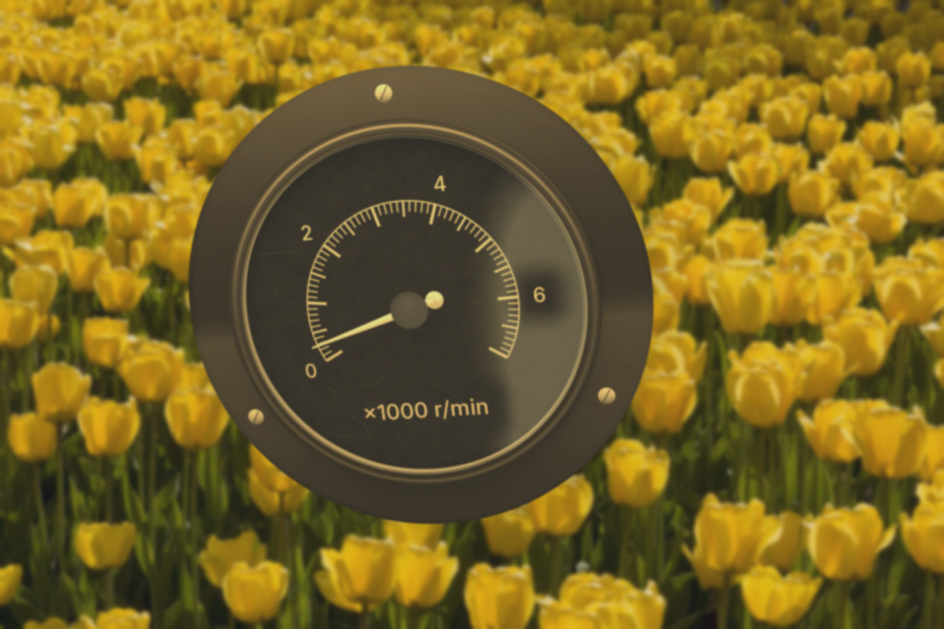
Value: **300** rpm
